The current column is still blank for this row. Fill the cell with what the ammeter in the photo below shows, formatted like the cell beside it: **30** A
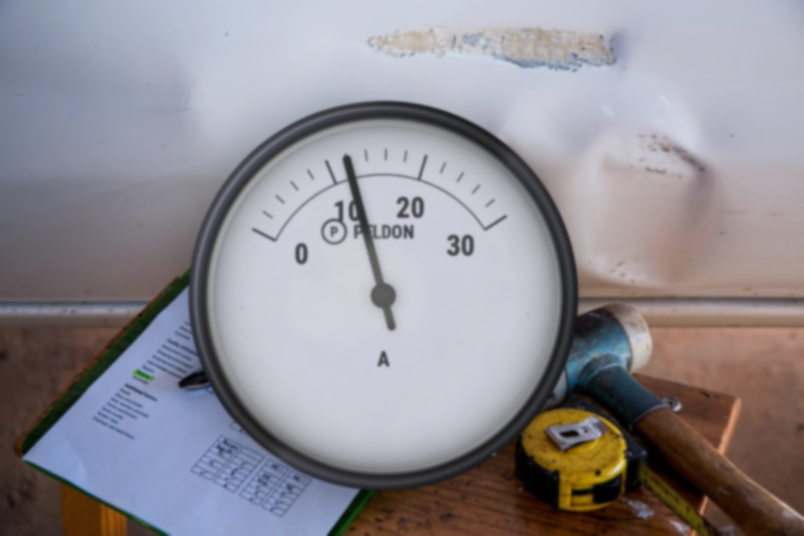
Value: **12** A
